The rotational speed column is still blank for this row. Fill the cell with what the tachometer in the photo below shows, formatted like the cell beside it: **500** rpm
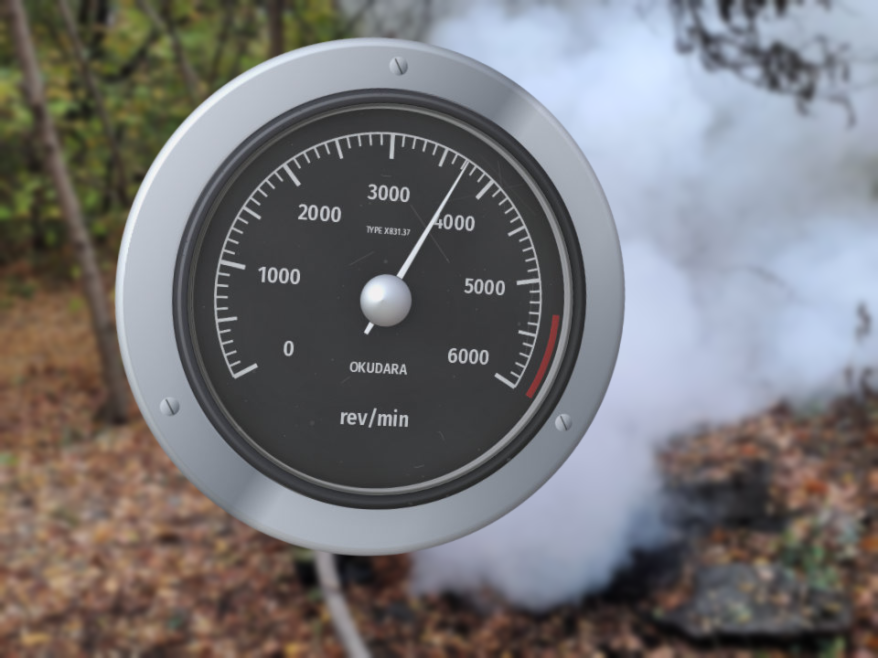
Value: **3700** rpm
